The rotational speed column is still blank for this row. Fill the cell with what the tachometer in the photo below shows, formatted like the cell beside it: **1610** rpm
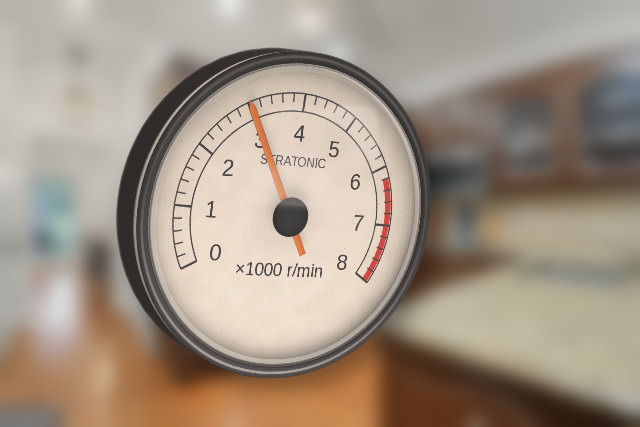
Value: **3000** rpm
